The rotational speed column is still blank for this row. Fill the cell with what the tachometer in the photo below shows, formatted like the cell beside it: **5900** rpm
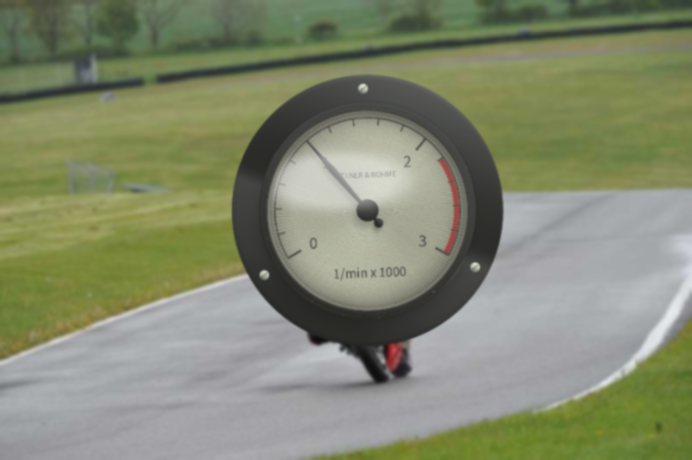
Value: **1000** rpm
